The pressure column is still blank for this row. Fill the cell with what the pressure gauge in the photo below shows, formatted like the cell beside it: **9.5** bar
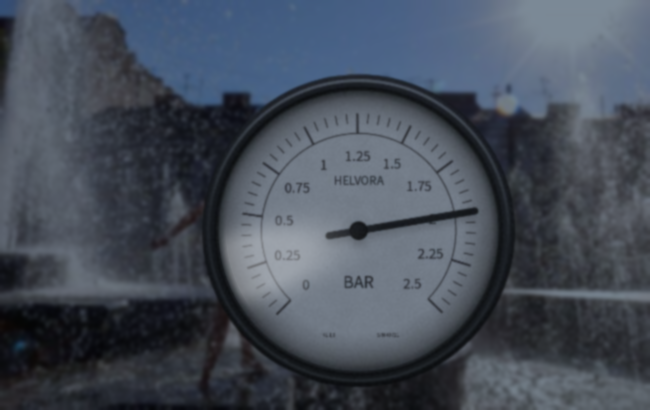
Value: **2** bar
